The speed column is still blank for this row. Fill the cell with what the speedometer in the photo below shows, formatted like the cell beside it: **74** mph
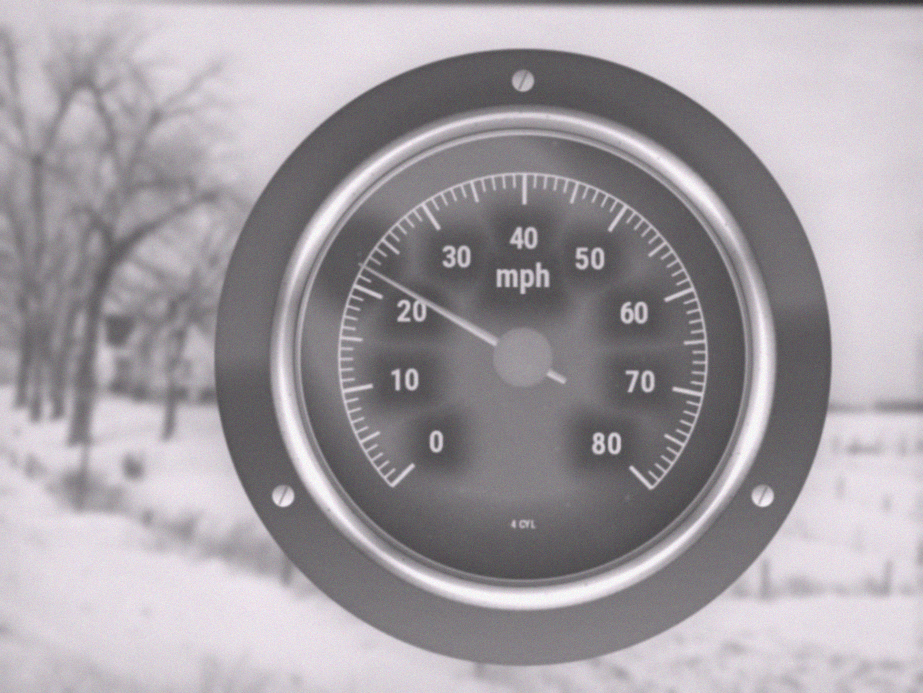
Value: **22** mph
